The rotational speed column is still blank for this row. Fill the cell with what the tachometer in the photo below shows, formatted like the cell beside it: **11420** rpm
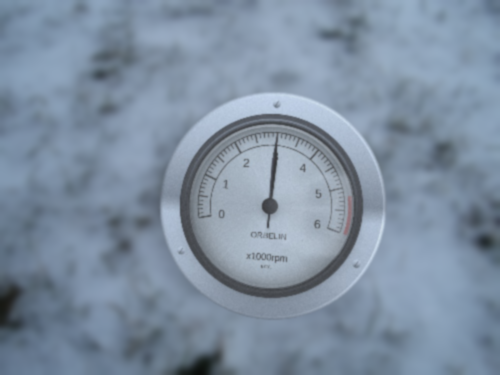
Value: **3000** rpm
